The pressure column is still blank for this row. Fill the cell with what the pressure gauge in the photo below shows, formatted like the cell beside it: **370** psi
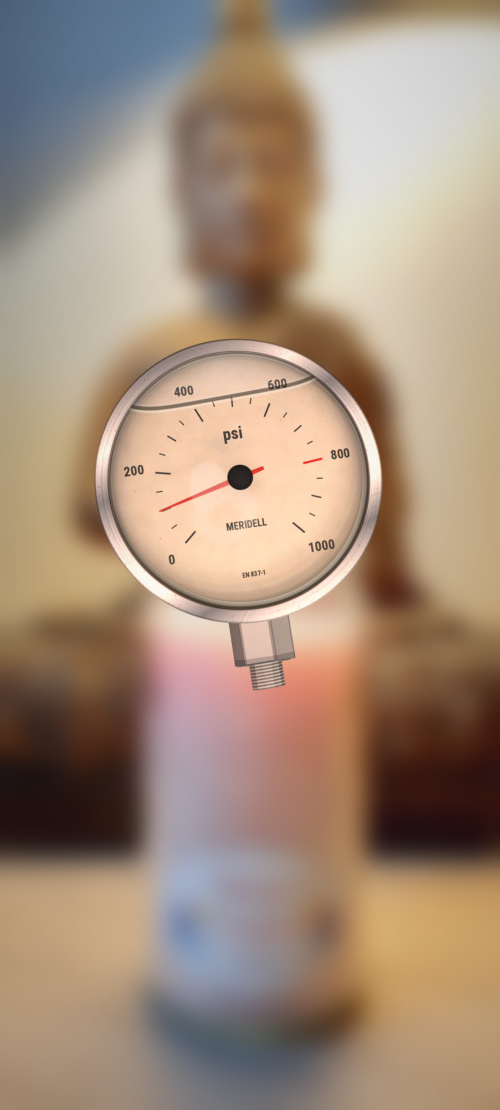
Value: **100** psi
